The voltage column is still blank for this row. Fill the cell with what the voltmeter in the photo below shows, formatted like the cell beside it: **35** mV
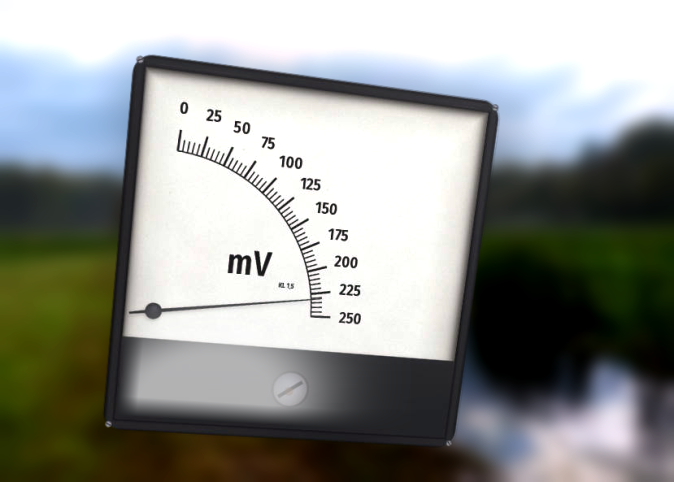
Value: **230** mV
